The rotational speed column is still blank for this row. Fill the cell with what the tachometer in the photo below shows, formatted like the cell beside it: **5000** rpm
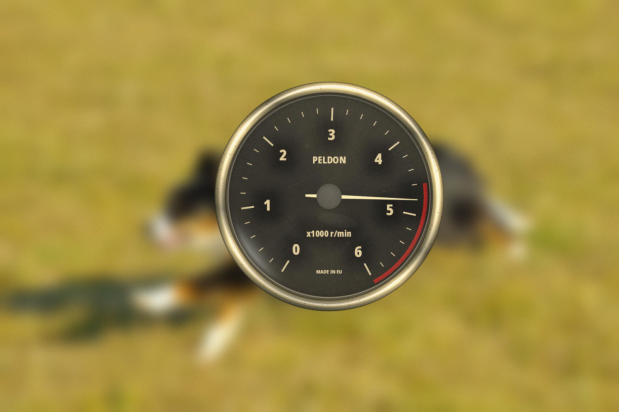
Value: **4800** rpm
